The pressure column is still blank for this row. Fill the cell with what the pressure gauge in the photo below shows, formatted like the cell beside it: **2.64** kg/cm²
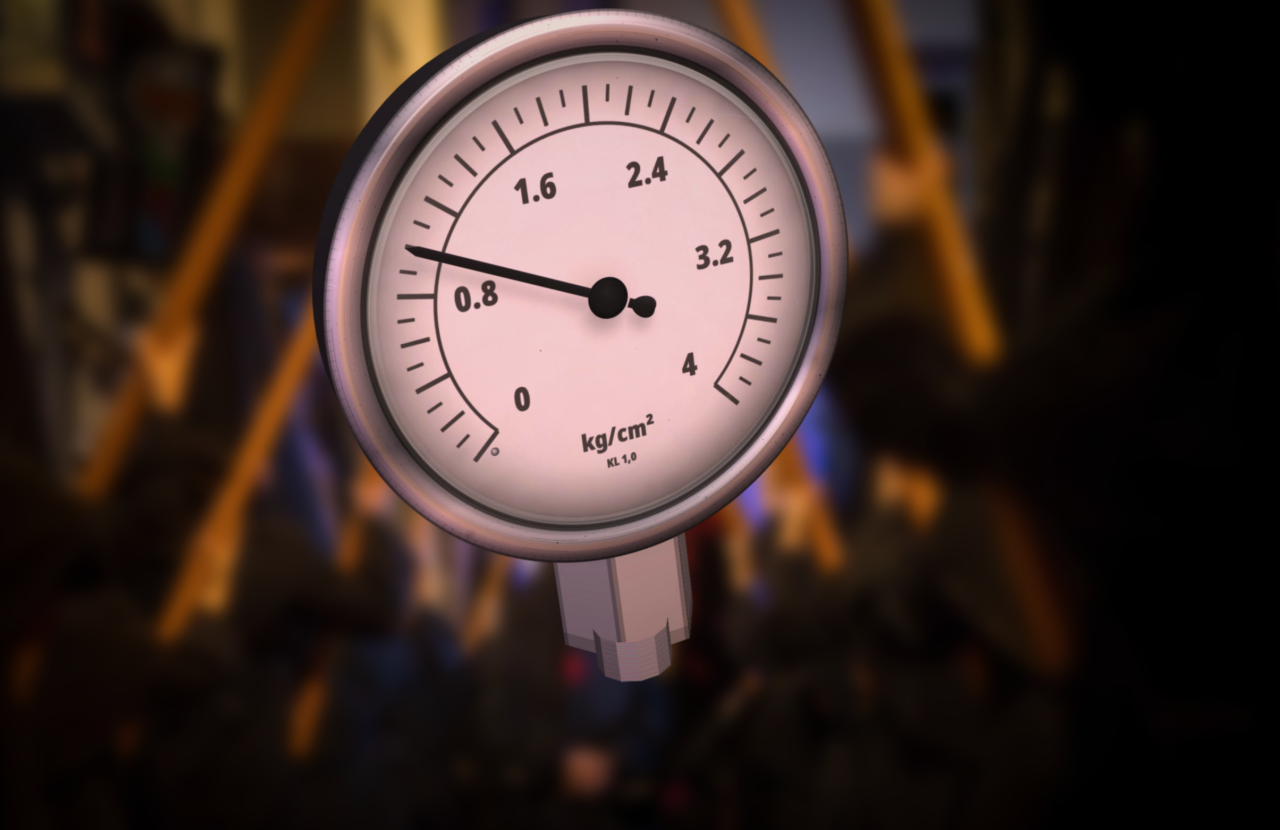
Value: **1** kg/cm²
